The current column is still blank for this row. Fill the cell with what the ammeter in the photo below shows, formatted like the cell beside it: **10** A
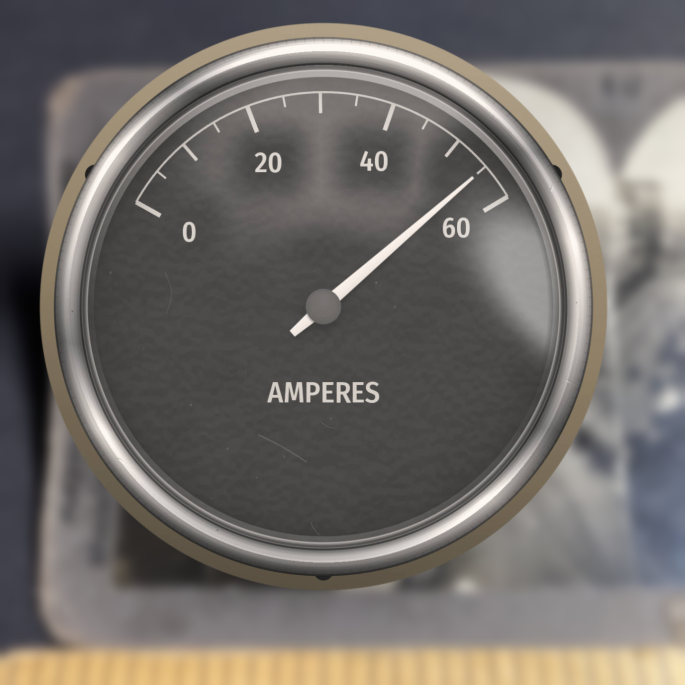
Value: **55** A
